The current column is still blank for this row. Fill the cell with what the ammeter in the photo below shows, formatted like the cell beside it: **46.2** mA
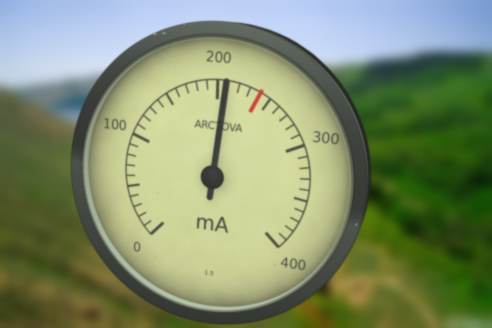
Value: **210** mA
